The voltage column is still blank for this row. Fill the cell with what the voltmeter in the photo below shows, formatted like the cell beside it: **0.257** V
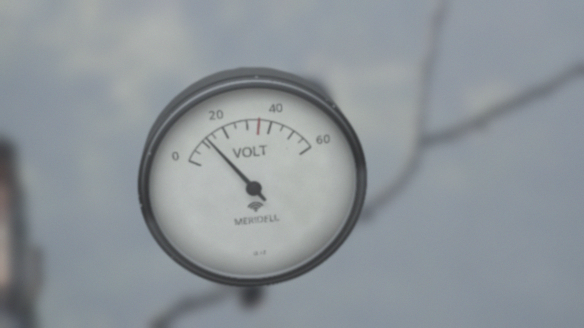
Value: **12.5** V
